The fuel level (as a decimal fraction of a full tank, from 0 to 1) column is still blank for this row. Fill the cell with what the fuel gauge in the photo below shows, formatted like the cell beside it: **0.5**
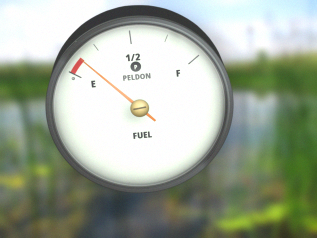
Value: **0.125**
